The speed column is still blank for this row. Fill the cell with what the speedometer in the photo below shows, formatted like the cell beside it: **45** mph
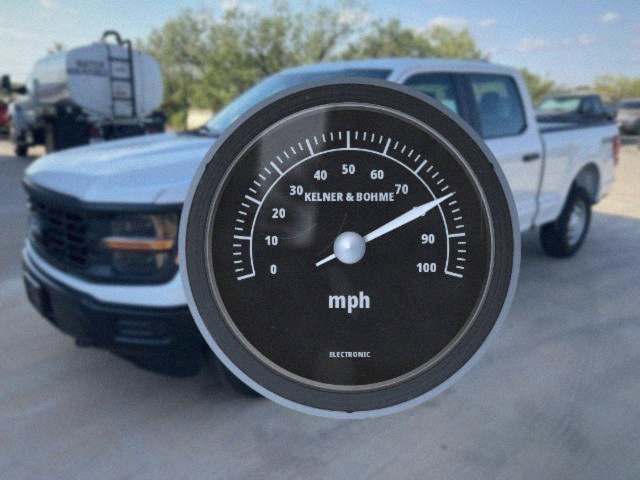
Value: **80** mph
